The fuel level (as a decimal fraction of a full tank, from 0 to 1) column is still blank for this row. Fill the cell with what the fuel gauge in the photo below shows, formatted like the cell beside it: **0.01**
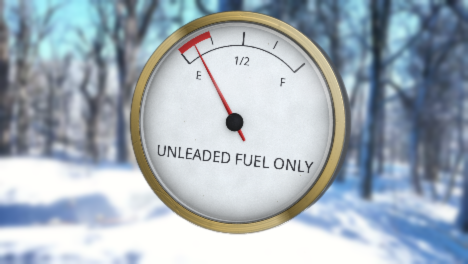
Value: **0.125**
